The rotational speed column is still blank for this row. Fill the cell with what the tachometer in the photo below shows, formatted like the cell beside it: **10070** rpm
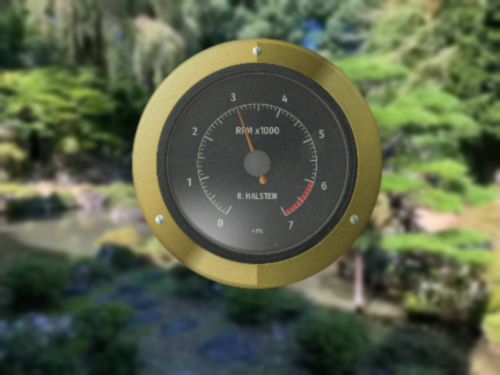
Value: **3000** rpm
